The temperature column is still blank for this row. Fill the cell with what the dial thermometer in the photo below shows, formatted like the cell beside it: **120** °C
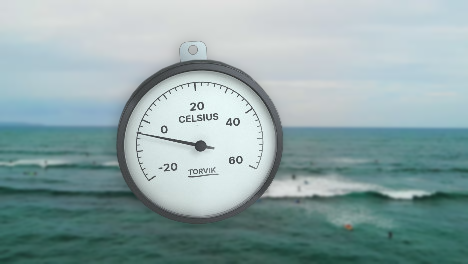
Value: **-4** °C
